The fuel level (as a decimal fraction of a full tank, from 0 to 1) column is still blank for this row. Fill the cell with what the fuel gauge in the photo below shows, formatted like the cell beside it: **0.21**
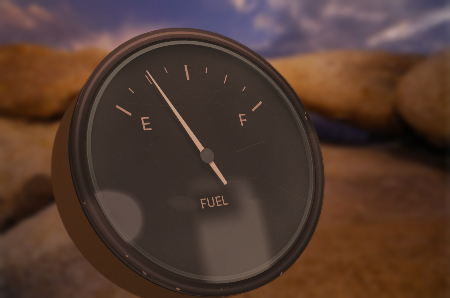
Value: **0.25**
